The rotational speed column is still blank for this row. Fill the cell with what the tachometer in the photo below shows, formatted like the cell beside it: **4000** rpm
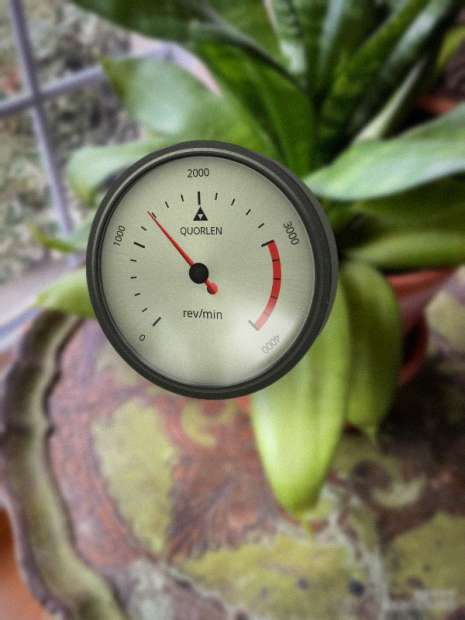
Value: **1400** rpm
